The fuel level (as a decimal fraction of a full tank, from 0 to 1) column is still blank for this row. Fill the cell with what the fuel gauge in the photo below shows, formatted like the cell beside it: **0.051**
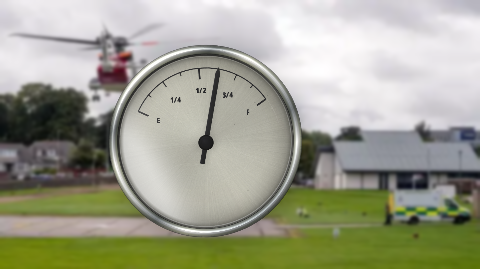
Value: **0.625**
